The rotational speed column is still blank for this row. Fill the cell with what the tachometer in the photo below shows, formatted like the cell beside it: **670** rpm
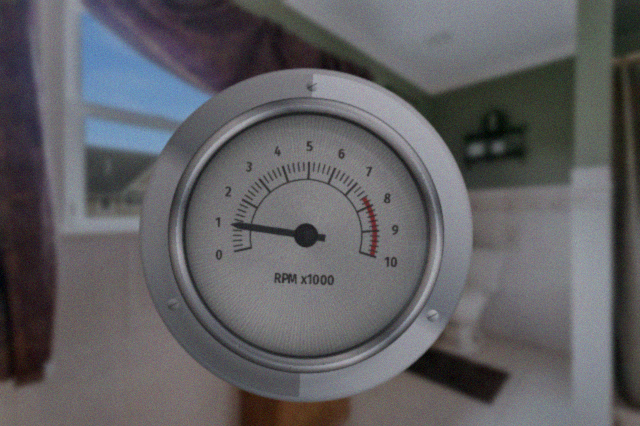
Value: **1000** rpm
